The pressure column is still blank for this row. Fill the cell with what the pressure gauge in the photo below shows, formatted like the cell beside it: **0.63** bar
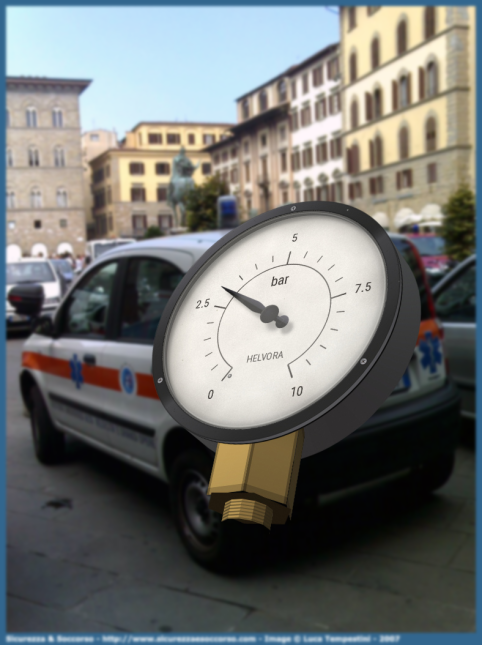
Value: **3** bar
